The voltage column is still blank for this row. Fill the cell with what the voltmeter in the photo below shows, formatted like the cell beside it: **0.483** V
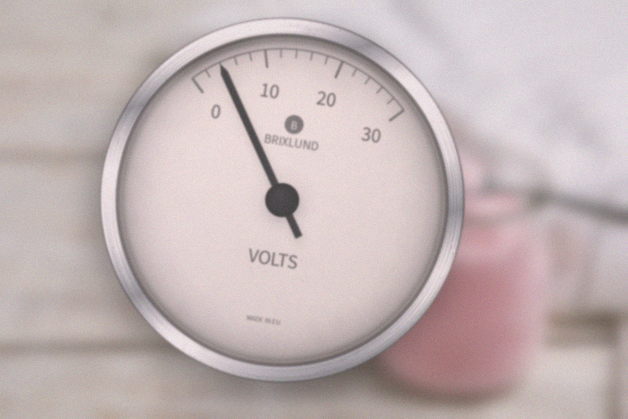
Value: **4** V
